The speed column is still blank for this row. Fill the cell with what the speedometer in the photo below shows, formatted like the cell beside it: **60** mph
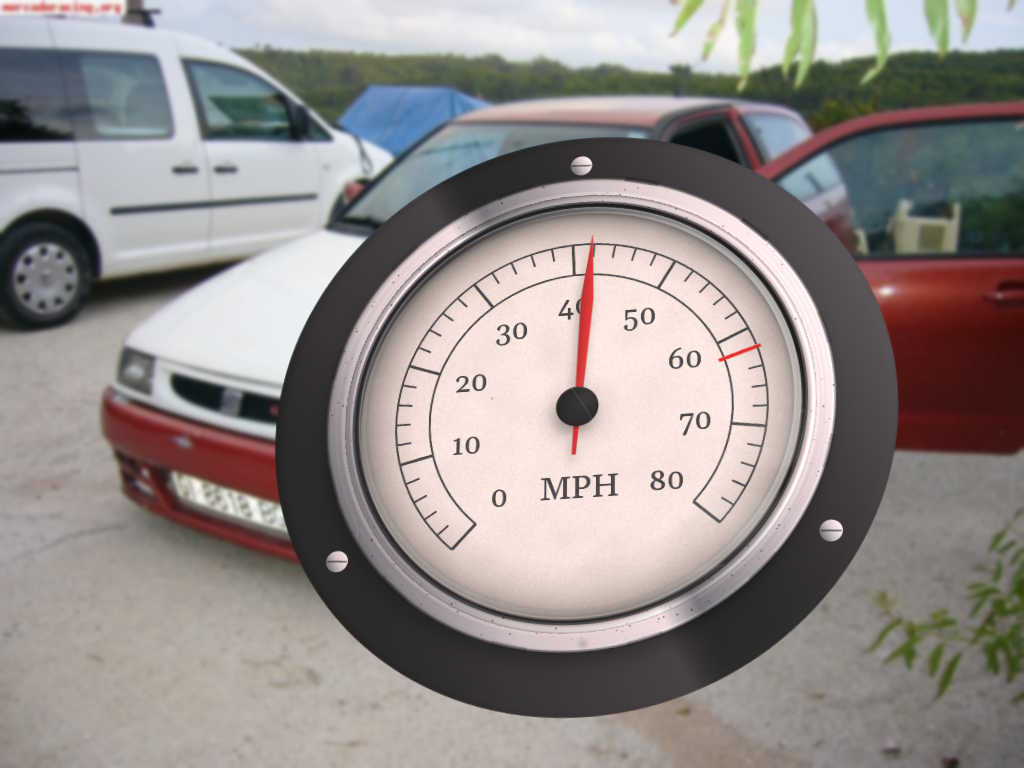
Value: **42** mph
